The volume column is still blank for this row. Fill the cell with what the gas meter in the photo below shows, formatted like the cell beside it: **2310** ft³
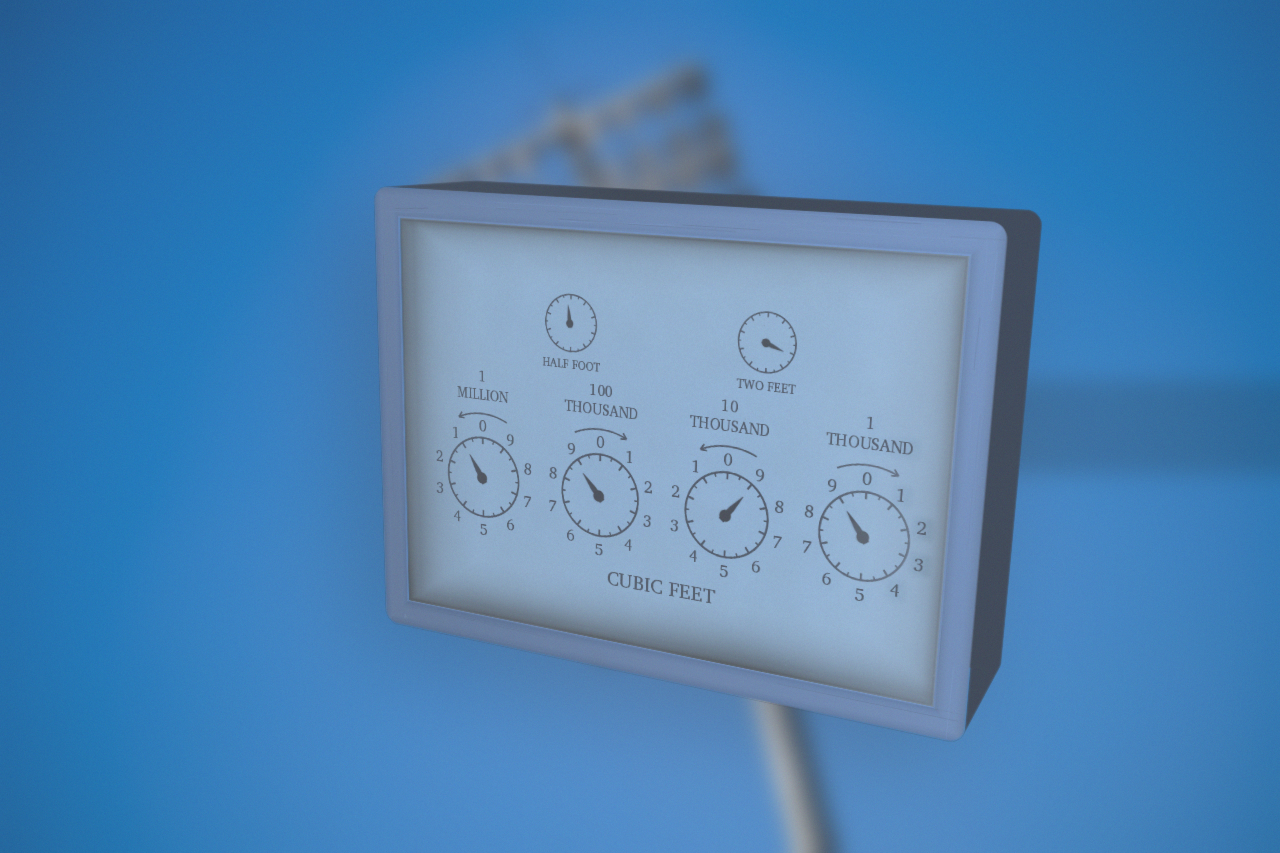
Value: **88900** ft³
